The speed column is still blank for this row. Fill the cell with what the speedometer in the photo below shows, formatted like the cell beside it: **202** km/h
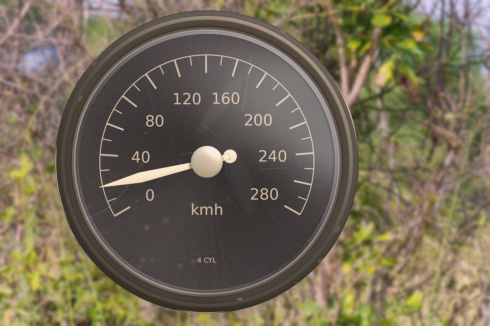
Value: **20** km/h
